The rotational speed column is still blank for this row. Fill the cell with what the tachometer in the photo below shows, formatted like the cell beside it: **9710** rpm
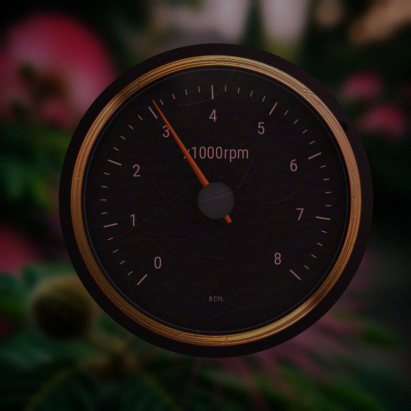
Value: **3100** rpm
